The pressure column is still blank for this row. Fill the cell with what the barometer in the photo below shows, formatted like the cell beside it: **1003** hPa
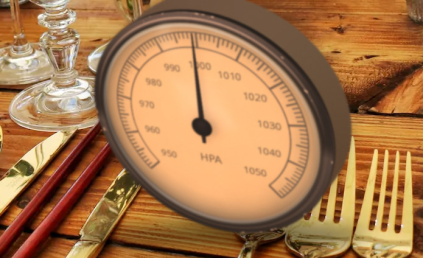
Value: **1000** hPa
